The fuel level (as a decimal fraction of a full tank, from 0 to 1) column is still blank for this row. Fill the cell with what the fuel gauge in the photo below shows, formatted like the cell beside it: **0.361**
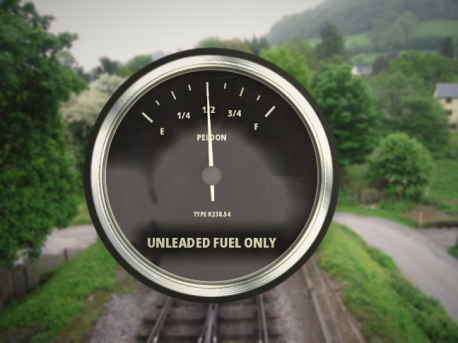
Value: **0.5**
